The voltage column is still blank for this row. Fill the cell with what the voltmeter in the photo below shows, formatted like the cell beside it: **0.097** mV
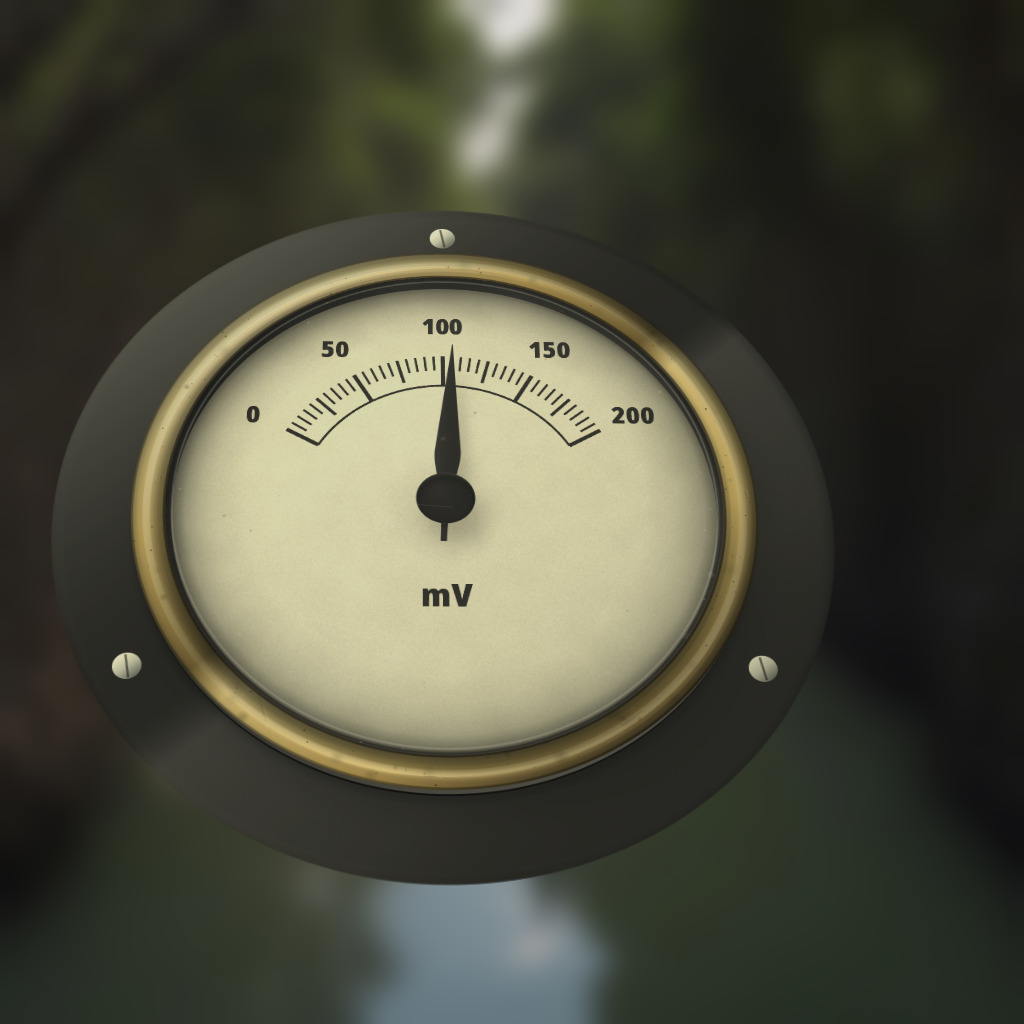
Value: **105** mV
